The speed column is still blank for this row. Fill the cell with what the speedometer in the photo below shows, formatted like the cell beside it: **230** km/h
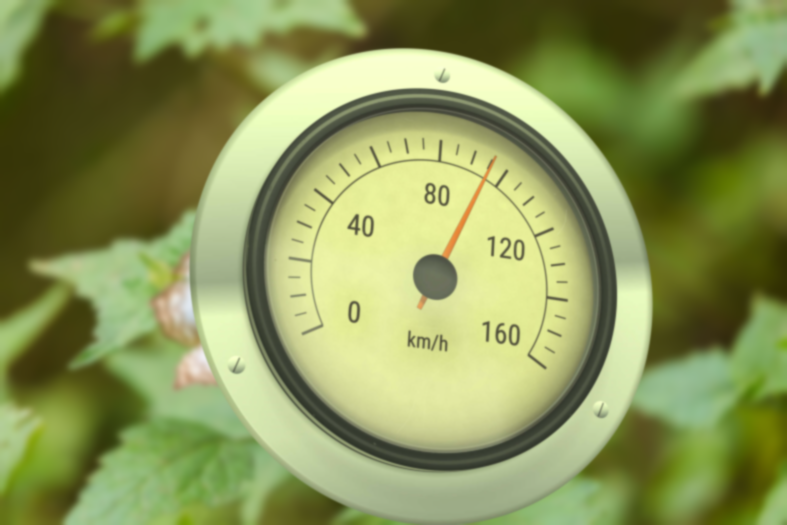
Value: **95** km/h
